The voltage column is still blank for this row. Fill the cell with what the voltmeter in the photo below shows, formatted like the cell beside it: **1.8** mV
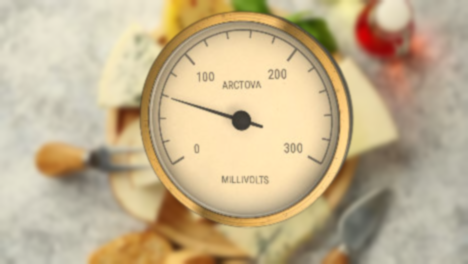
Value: **60** mV
